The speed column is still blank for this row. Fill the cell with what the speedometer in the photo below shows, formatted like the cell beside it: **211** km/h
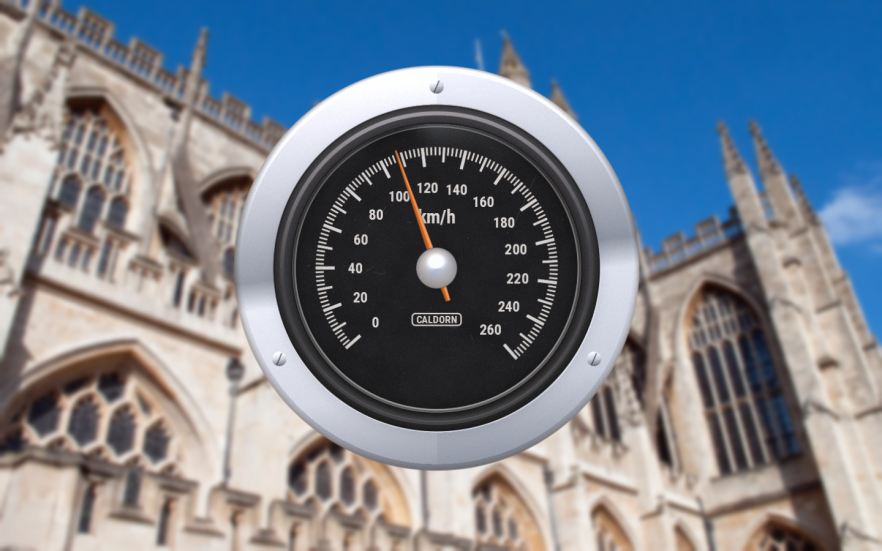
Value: **108** km/h
